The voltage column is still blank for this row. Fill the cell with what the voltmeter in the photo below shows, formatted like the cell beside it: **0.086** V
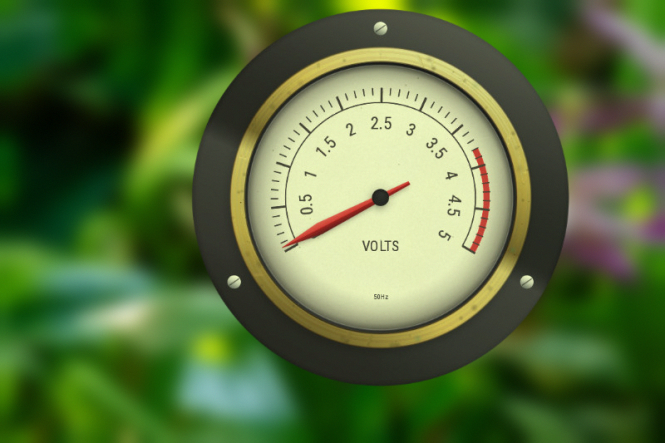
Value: **0.05** V
